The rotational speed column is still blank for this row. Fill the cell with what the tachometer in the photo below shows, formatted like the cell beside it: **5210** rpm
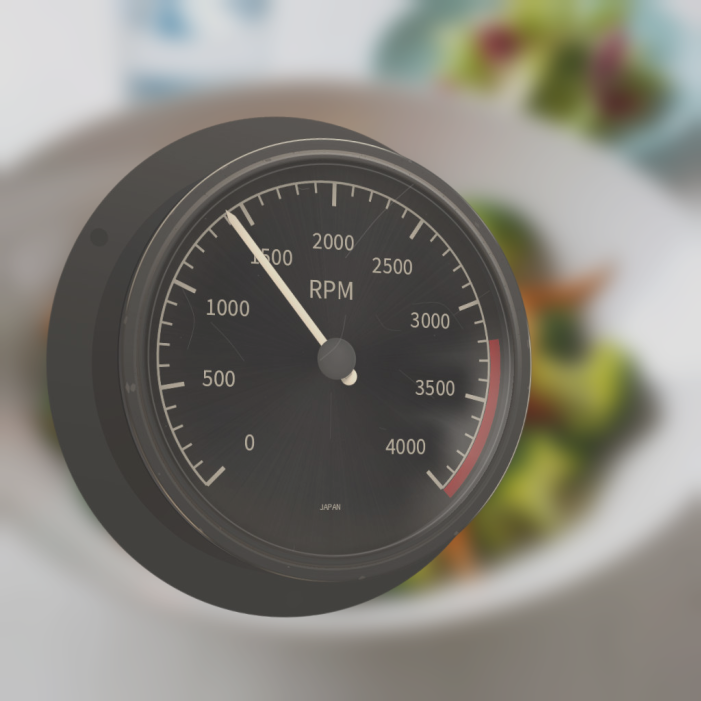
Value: **1400** rpm
